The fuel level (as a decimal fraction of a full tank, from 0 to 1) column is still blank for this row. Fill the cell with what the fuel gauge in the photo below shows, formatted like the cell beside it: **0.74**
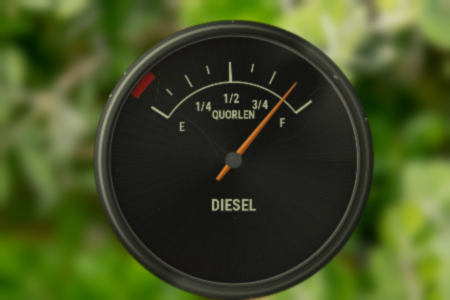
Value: **0.875**
